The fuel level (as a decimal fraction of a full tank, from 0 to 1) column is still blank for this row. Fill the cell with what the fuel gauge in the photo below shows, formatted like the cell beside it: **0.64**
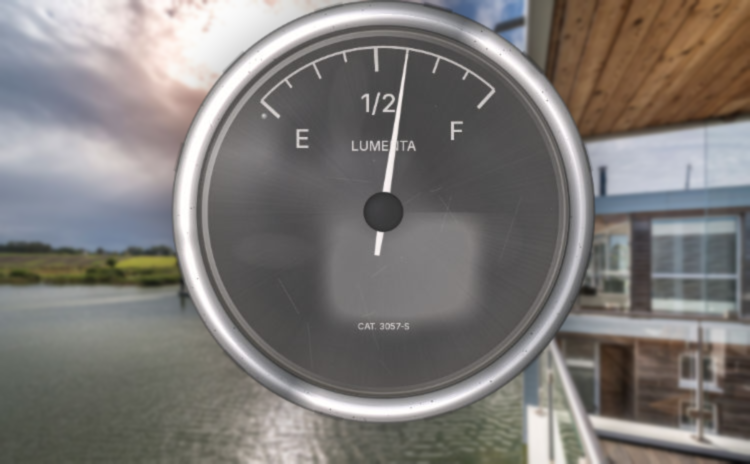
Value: **0.625**
